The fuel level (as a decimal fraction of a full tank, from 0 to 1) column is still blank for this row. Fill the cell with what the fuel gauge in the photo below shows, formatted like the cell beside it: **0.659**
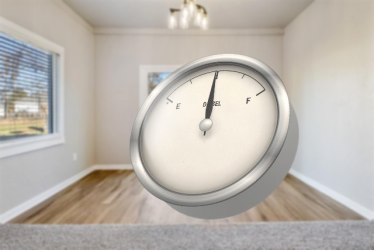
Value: **0.5**
